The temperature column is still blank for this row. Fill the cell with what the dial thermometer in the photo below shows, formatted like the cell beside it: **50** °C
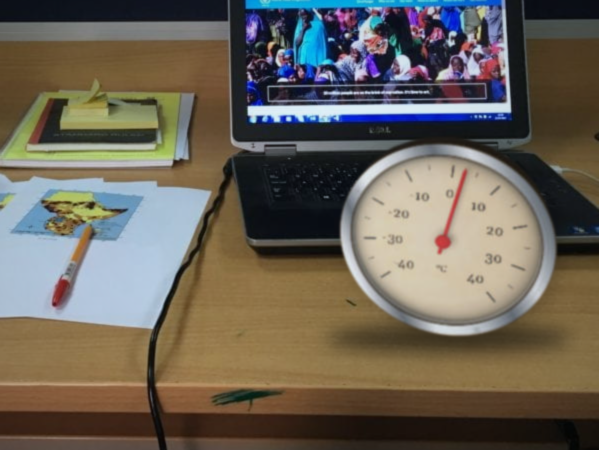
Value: **2.5** °C
